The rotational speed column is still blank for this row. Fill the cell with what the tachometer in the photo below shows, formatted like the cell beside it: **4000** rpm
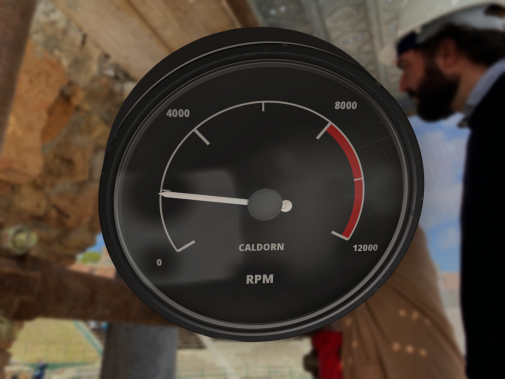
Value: **2000** rpm
